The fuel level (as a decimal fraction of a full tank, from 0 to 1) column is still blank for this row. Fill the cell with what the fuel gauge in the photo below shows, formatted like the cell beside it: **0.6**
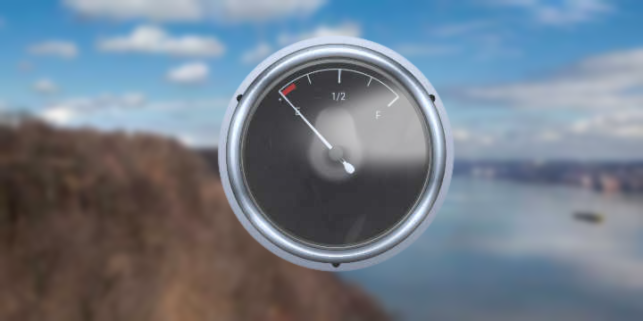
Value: **0**
